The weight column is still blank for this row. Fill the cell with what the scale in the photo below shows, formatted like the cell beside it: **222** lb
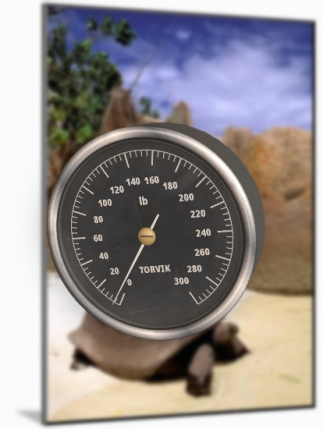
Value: **4** lb
